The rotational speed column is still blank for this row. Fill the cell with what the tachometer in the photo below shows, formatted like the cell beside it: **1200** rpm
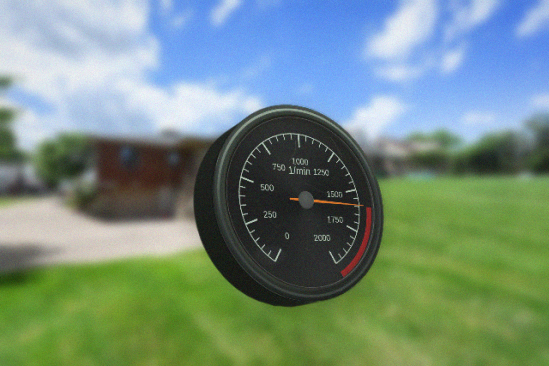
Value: **1600** rpm
